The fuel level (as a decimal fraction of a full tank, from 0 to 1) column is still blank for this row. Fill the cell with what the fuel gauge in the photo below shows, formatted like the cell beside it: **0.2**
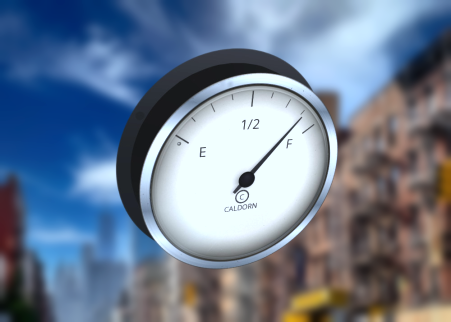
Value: **0.875**
